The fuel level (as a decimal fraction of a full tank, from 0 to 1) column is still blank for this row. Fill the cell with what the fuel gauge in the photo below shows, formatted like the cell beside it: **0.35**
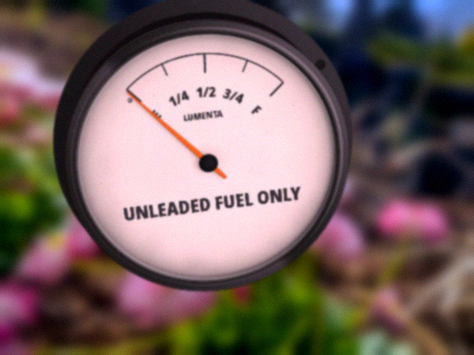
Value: **0**
